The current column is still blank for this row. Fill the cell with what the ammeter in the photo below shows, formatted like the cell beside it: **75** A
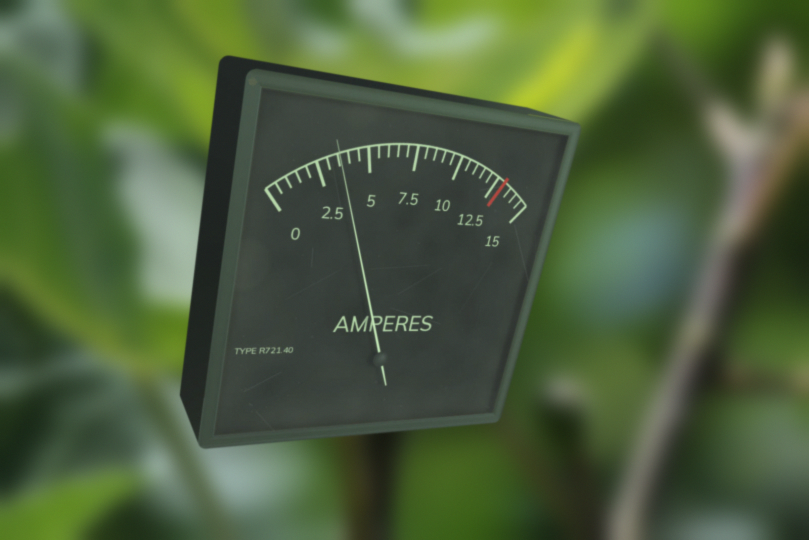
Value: **3.5** A
